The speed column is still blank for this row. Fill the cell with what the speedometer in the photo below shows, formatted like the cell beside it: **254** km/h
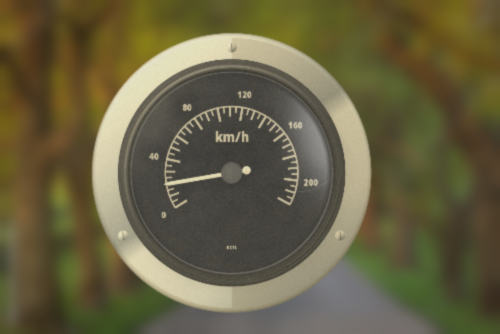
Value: **20** km/h
